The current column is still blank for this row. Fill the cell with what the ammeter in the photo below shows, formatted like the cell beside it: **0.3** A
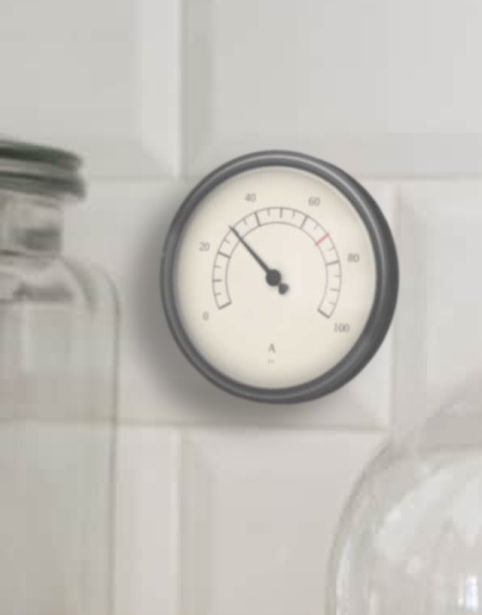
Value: **30** A
